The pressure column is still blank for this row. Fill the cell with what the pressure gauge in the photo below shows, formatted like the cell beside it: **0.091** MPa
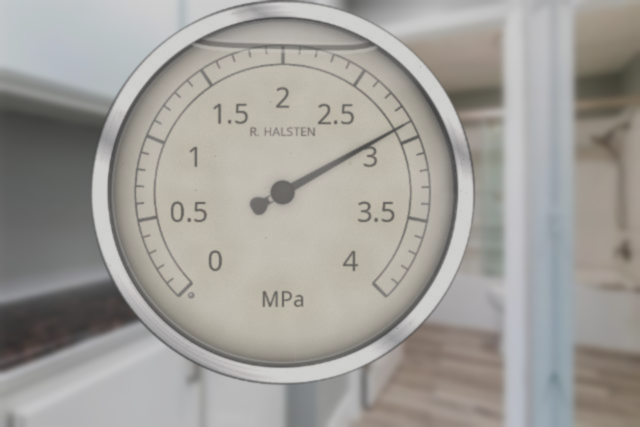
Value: **2.9** MPa
